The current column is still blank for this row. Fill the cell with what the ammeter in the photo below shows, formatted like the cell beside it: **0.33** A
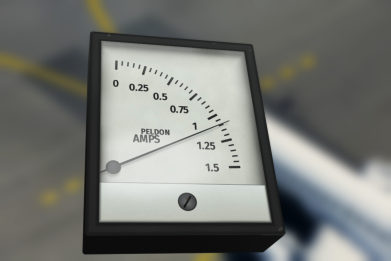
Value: **1.1** A
